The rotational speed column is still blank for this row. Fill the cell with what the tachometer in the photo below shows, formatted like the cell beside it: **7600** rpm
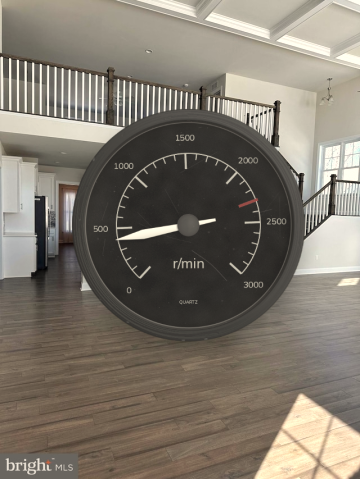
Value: **400** rpm
